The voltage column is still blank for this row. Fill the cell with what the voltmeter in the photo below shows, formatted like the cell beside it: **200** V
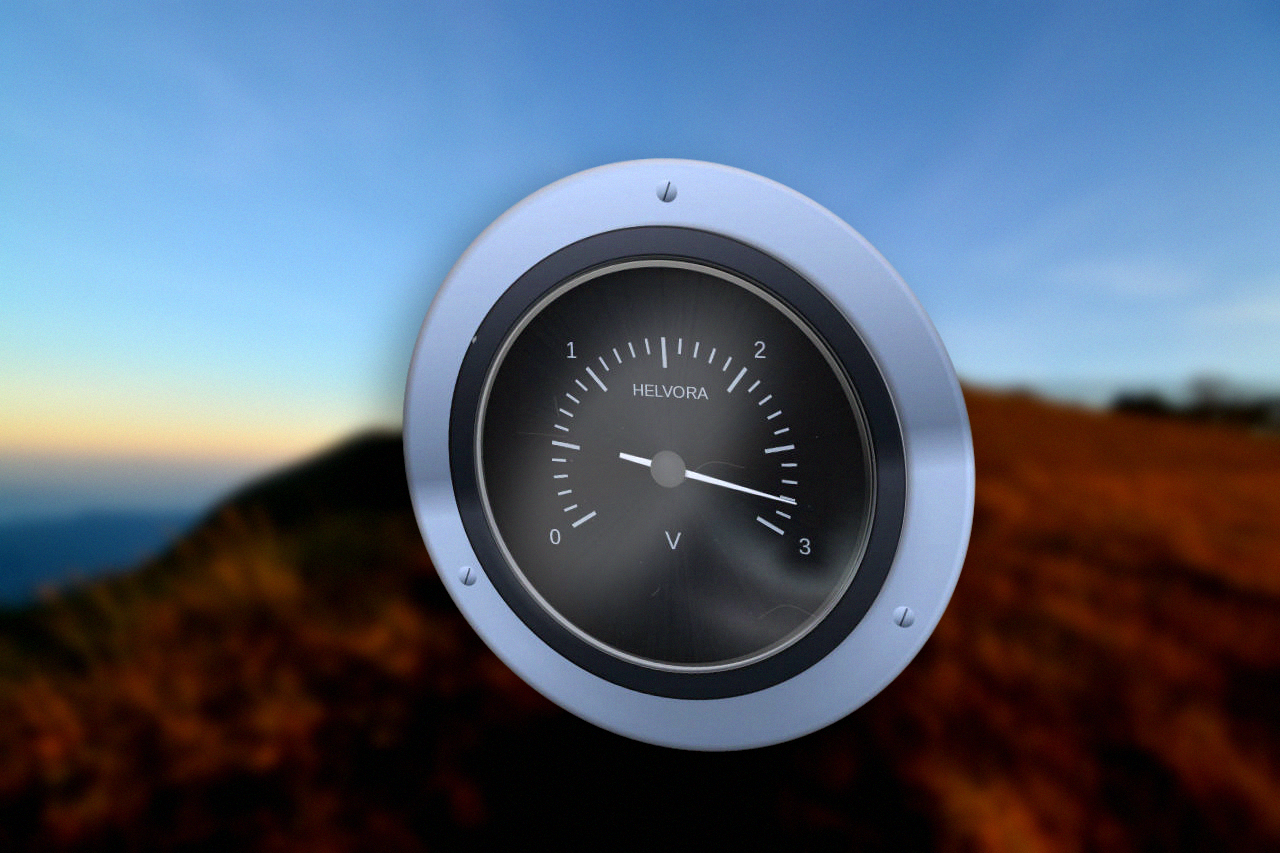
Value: **2.8** V
